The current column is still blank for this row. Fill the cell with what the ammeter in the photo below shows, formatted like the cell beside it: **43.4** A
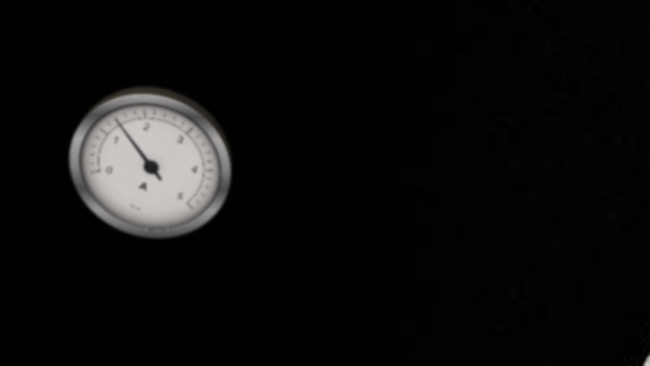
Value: **1.4** A
